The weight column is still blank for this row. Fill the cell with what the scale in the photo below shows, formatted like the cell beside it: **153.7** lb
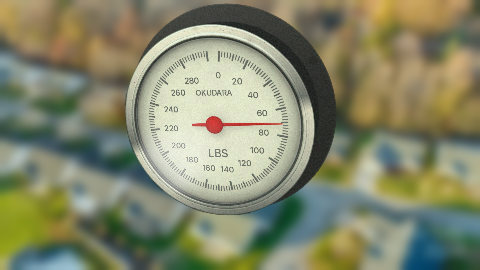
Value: **70** lb
